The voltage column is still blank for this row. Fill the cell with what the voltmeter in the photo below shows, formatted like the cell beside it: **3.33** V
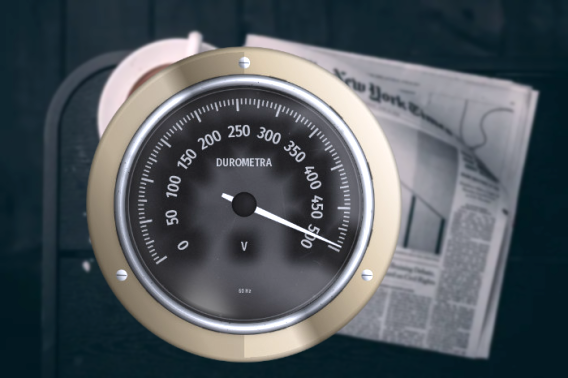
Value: **495** V
